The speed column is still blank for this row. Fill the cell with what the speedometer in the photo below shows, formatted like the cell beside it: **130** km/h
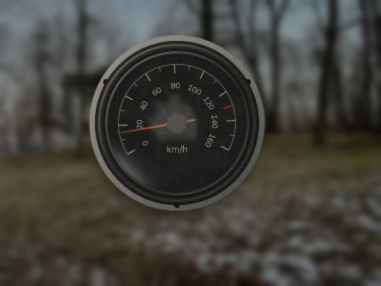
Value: **15** km/h
